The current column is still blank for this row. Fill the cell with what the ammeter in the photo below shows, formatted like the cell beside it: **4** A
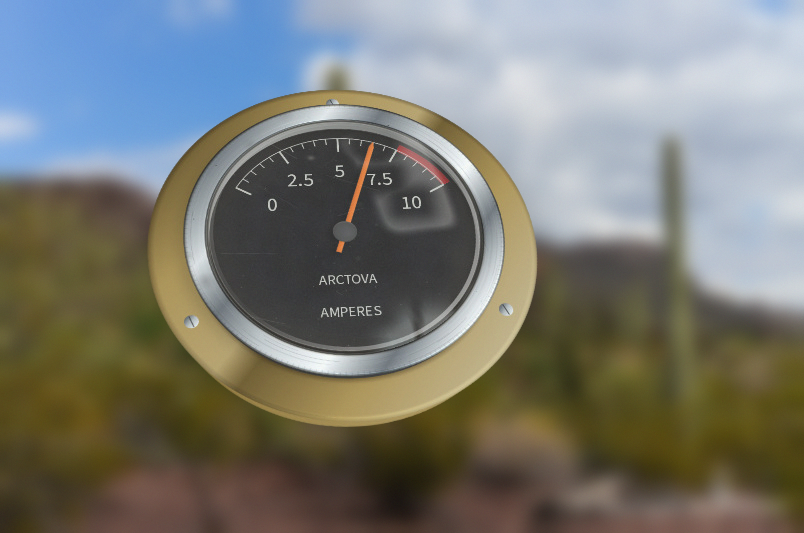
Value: **6.5** A
